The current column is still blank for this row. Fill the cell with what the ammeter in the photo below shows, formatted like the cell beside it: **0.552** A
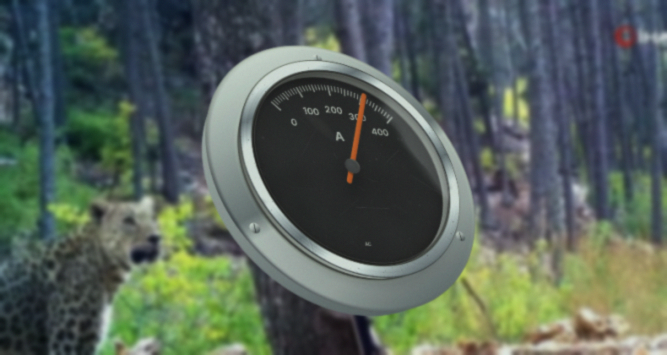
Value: **300** A
